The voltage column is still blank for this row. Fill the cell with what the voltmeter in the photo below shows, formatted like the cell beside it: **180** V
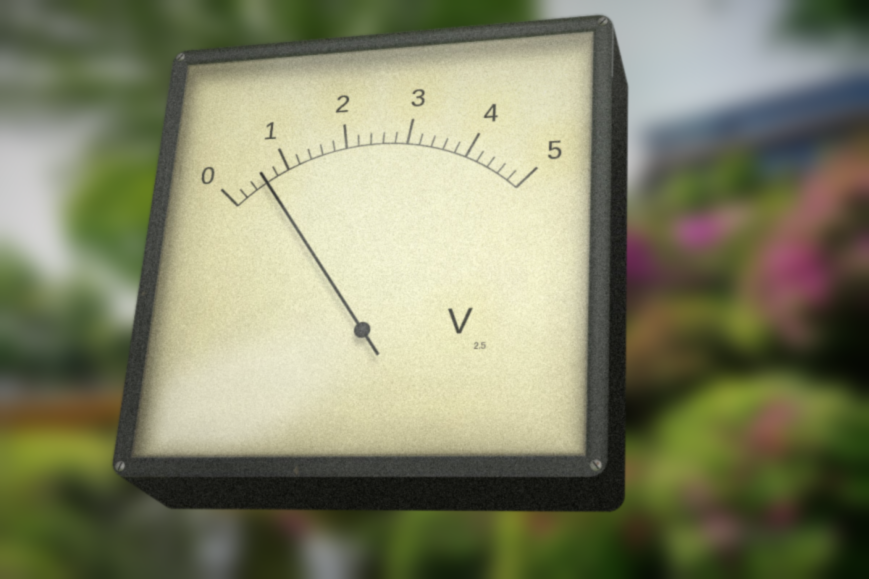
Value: **0.6** V
